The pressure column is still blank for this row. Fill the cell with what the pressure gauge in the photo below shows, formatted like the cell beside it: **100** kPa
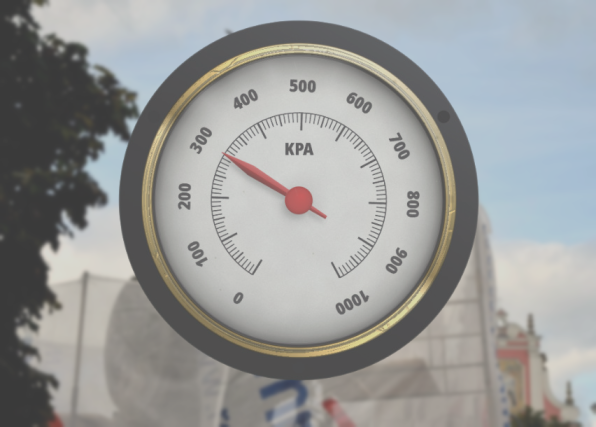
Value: **300** kPa
